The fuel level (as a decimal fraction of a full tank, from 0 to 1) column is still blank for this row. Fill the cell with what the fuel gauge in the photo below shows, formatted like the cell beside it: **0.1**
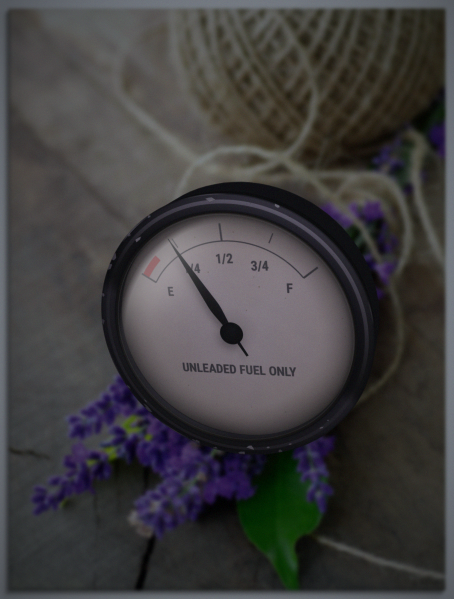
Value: **0.25**
